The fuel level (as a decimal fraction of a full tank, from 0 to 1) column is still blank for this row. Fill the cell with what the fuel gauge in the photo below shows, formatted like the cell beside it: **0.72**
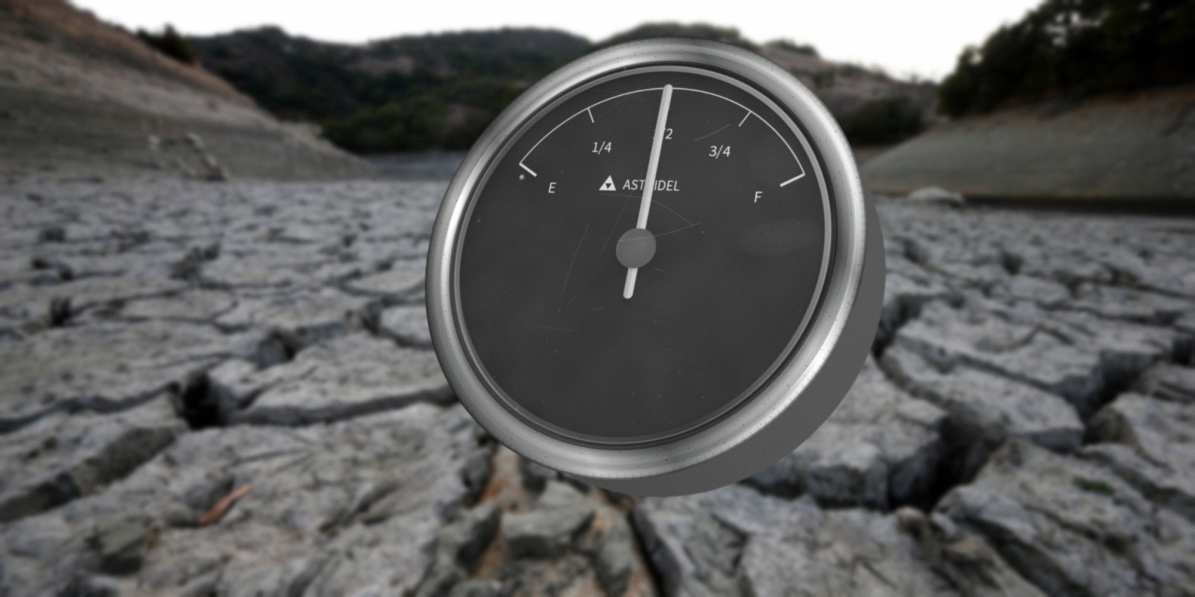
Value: **0.5**
